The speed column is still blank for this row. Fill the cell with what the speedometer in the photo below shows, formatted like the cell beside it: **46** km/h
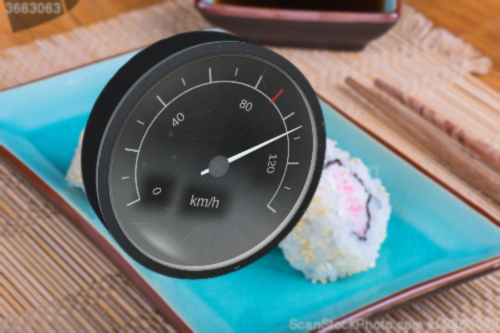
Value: **105** km/h
